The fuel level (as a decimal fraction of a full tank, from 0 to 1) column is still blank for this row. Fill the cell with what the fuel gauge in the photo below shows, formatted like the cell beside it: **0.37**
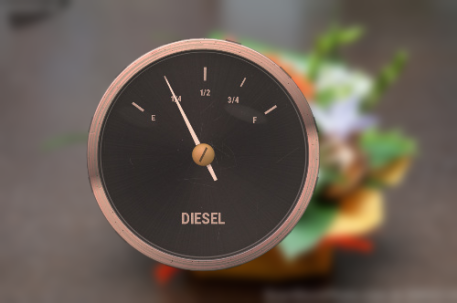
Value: **0.25**
